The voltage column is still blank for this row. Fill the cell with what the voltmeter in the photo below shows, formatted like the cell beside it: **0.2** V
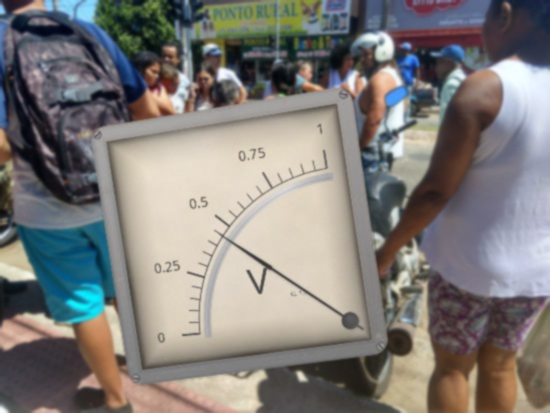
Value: **0.45** V
